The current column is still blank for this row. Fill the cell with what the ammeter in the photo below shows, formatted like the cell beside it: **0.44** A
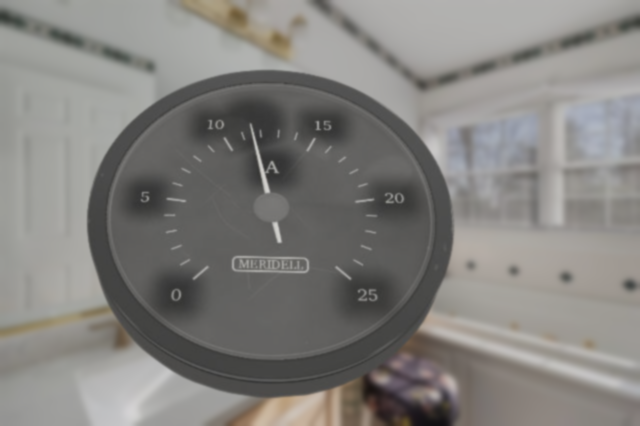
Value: **11.5** A
